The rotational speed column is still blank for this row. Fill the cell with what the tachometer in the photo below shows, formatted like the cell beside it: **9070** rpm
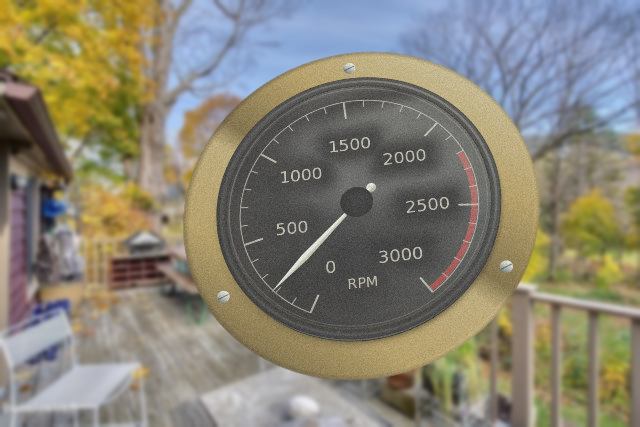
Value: **200** rpm
